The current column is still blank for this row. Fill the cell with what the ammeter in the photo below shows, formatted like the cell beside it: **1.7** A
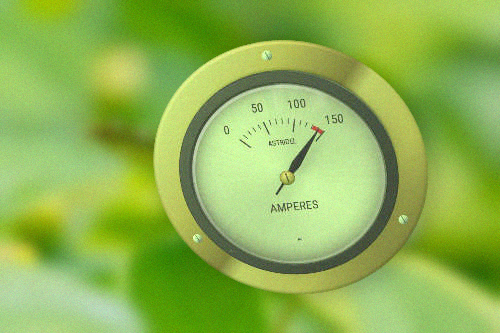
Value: **140** A
